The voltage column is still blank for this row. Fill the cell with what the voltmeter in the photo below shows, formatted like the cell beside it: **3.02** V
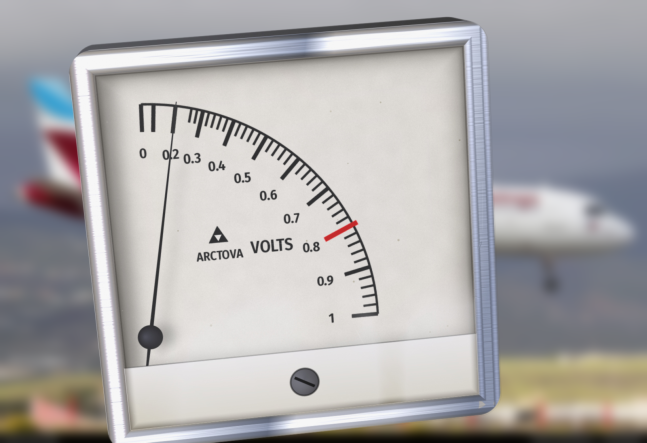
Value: **0.2** V
